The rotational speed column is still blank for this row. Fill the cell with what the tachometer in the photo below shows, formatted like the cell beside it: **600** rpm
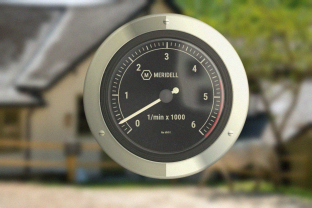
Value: **300** rpm
